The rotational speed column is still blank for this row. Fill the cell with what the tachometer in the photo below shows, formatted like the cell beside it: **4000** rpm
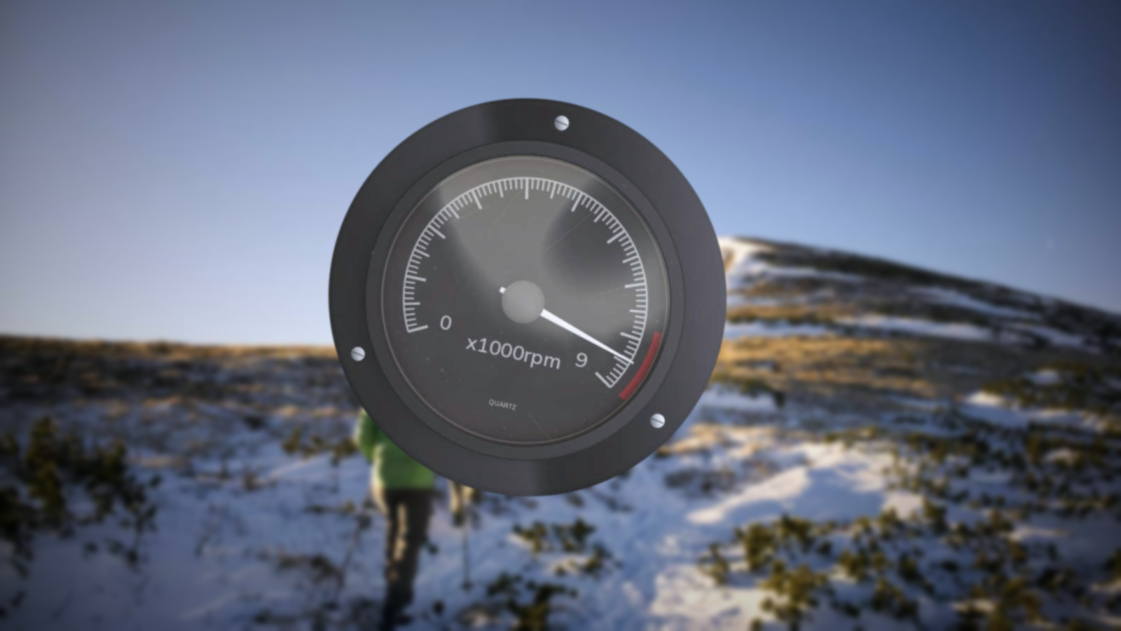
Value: **8400** rpm
